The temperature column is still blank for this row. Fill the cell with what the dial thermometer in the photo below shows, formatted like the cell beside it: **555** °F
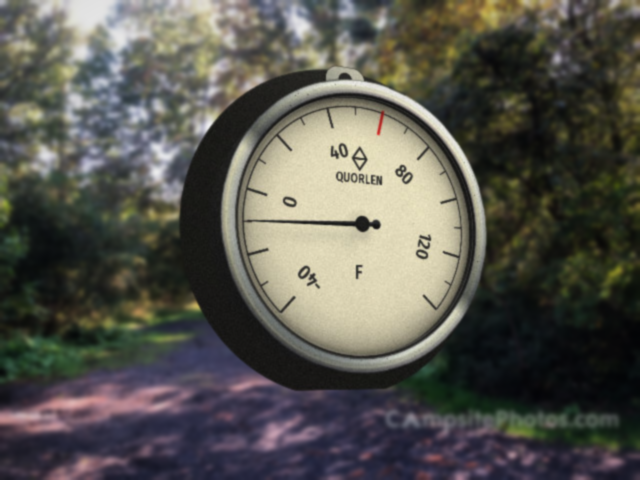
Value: **-10** °F
